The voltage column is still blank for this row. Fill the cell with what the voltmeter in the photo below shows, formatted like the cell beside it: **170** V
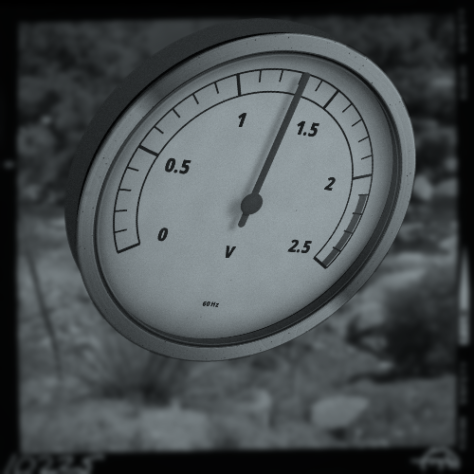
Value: **1.3** V
